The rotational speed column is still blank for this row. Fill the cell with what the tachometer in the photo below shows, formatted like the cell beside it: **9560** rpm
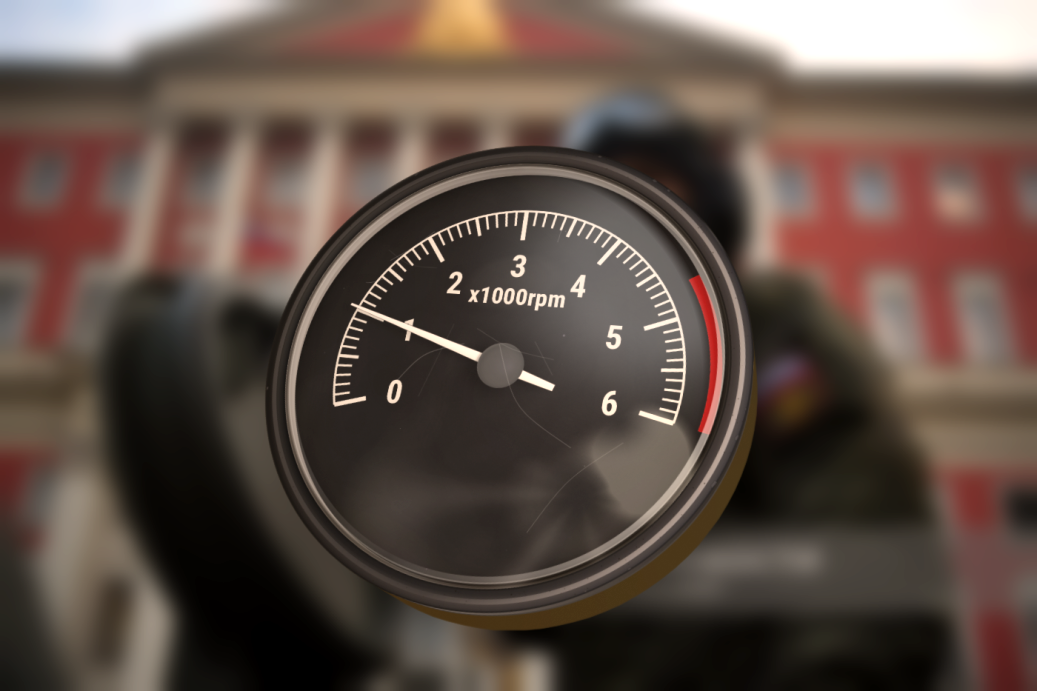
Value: **1000** rpm
